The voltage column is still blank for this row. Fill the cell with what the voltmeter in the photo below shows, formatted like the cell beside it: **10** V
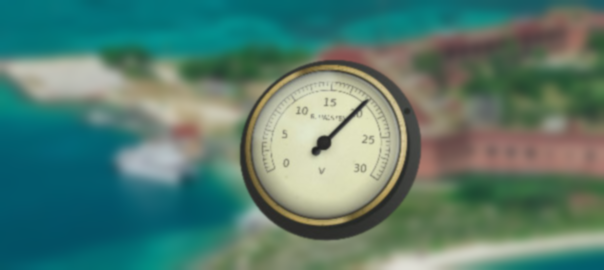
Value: **20** V
